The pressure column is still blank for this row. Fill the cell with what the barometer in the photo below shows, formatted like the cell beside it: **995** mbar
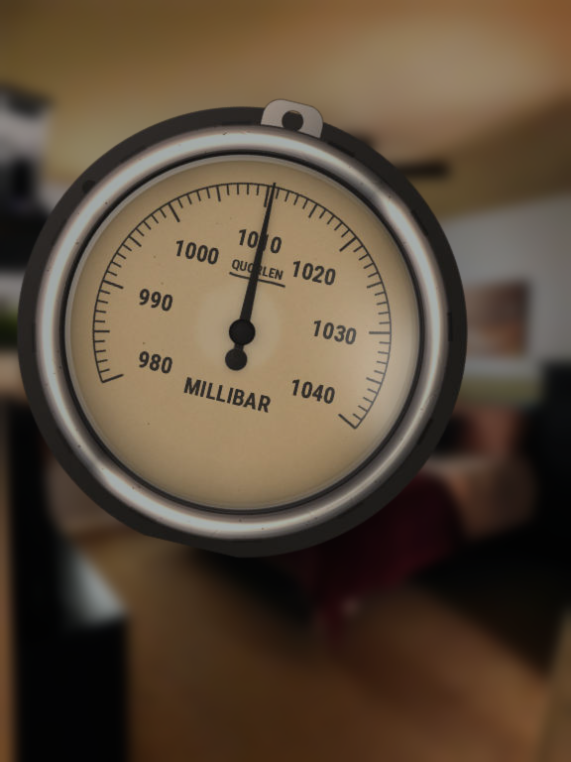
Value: **1010.5** mbar
